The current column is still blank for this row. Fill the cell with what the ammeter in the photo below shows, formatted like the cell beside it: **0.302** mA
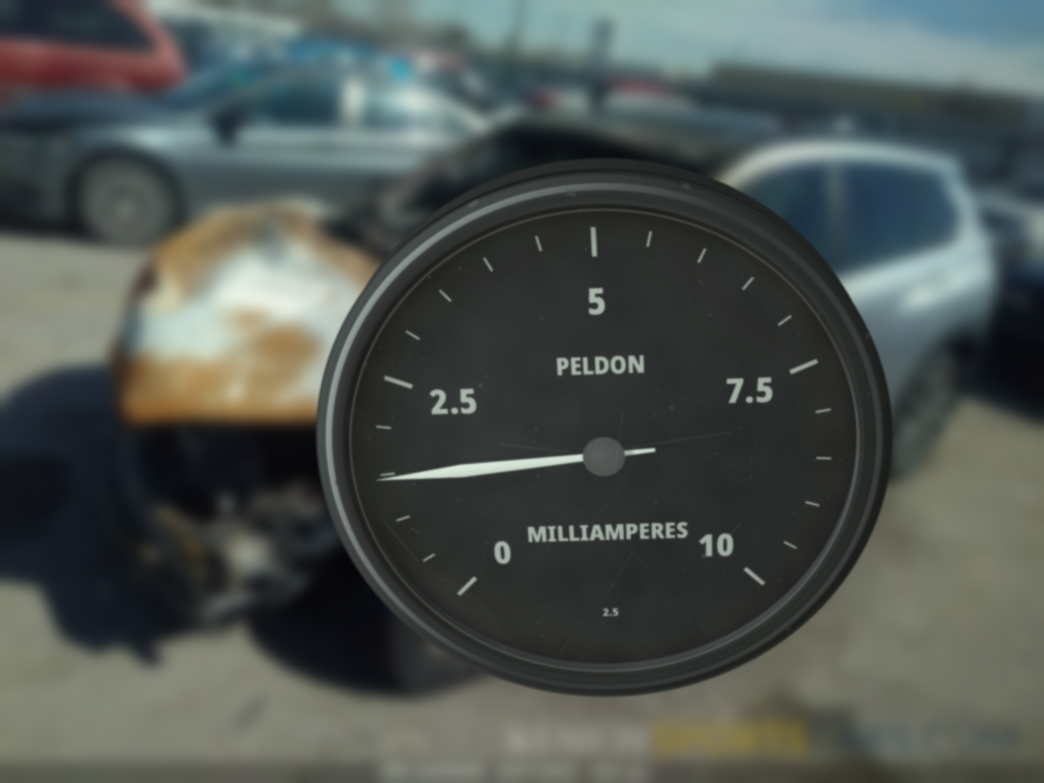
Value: **1.5** mA
